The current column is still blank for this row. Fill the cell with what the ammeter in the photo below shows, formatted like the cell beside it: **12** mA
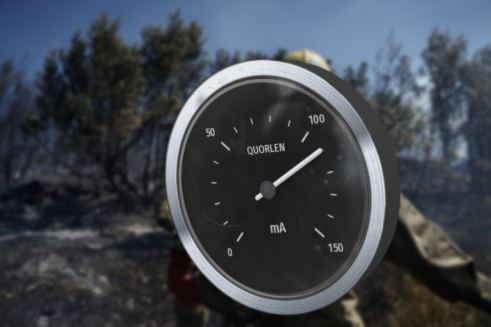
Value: **110** mA
